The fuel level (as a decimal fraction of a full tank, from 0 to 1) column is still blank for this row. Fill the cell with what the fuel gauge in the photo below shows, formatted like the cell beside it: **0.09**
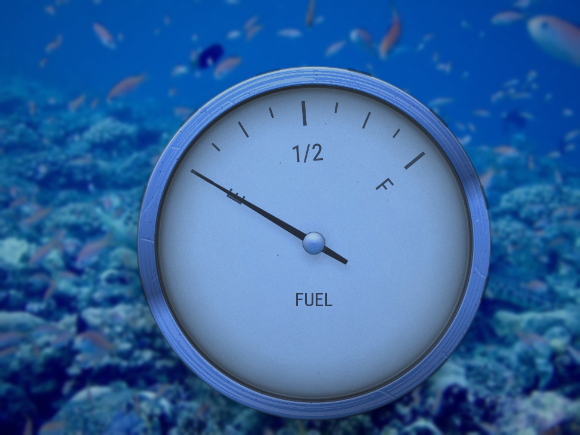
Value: **0**
